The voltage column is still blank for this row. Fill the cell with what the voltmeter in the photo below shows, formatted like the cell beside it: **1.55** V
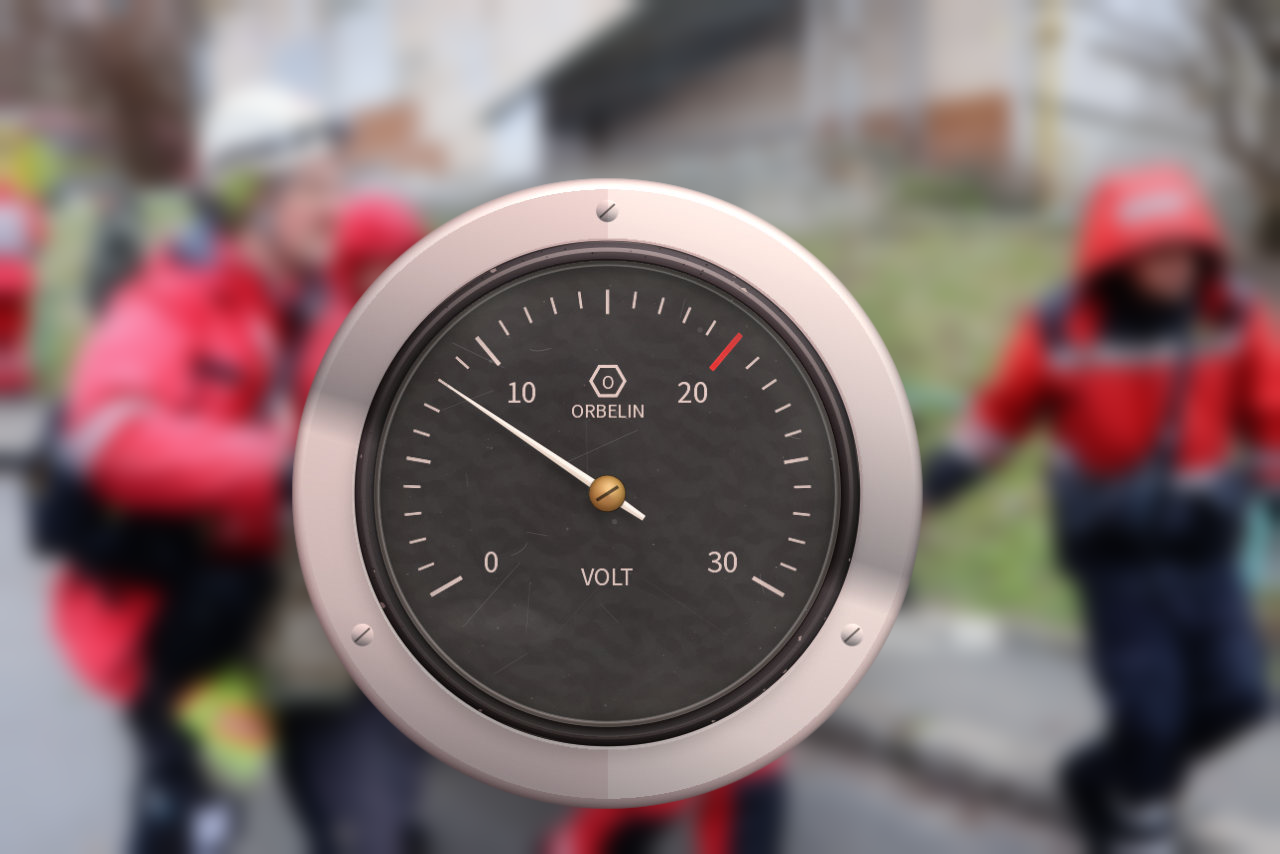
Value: **8** V
